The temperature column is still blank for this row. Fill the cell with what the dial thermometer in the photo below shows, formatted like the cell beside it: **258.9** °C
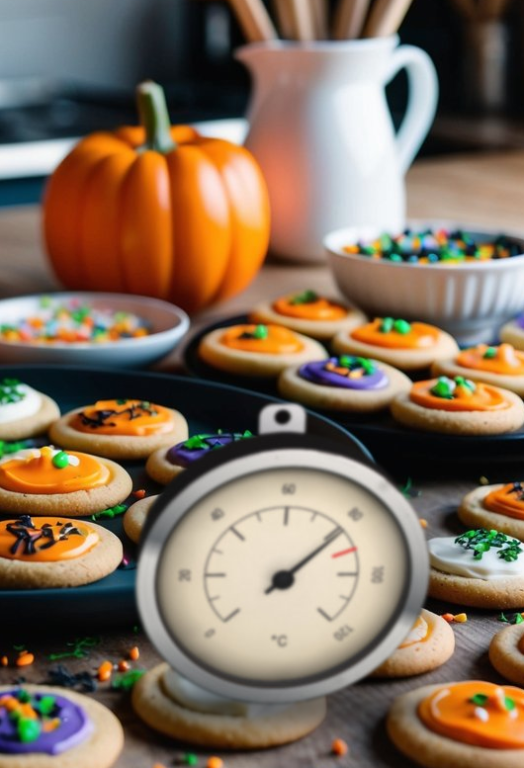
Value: **80** °C
